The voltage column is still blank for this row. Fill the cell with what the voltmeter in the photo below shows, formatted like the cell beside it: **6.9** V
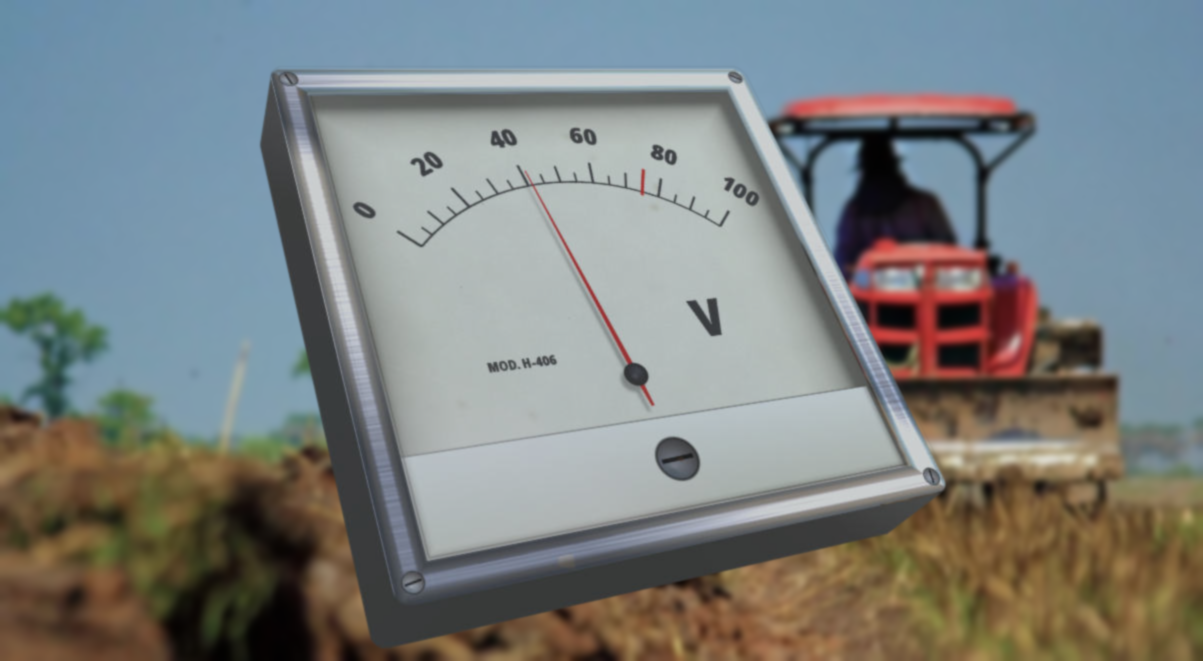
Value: **40** V
